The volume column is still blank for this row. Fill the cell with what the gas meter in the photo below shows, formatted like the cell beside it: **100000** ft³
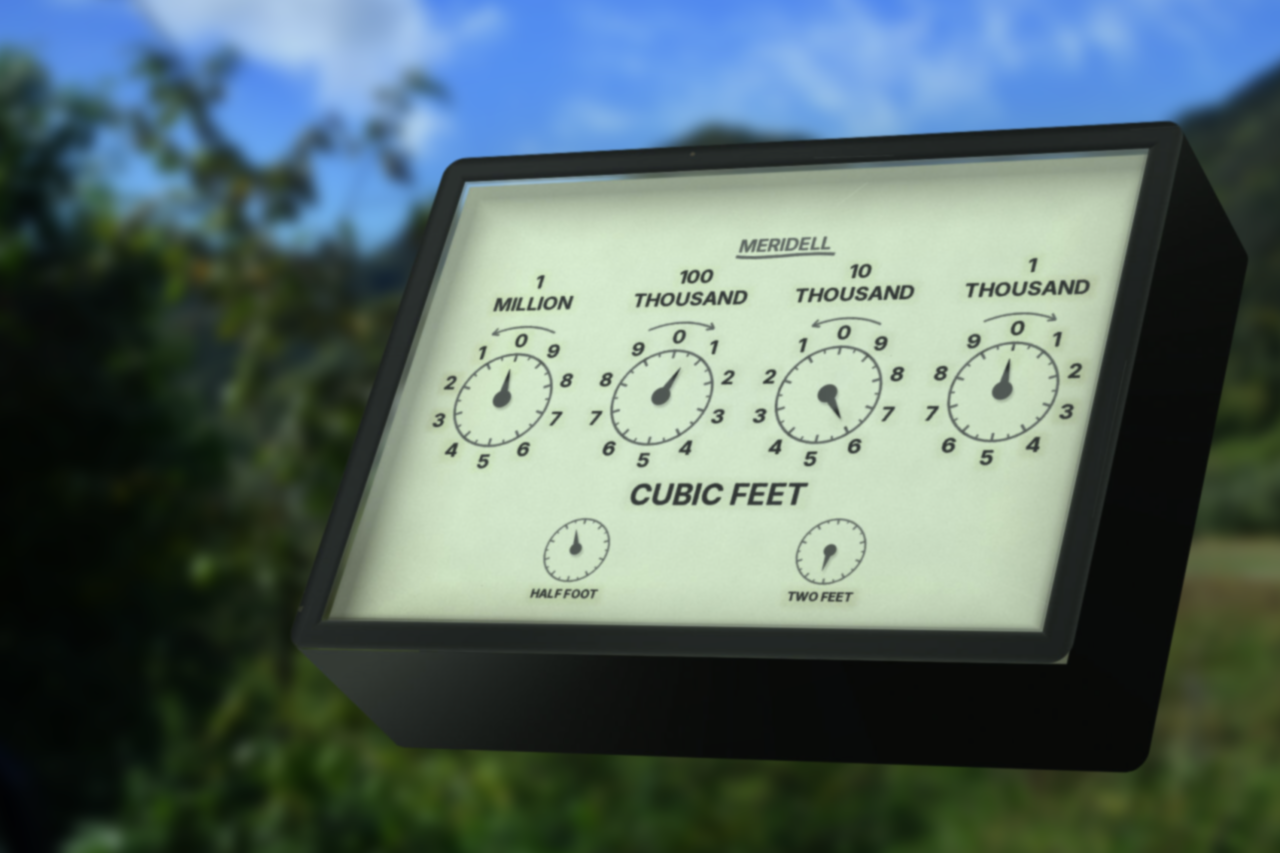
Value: **6000** ft³
